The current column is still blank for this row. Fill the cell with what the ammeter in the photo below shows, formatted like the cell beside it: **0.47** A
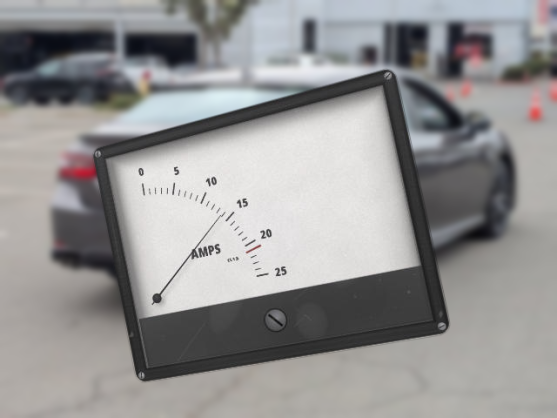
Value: **14** A
